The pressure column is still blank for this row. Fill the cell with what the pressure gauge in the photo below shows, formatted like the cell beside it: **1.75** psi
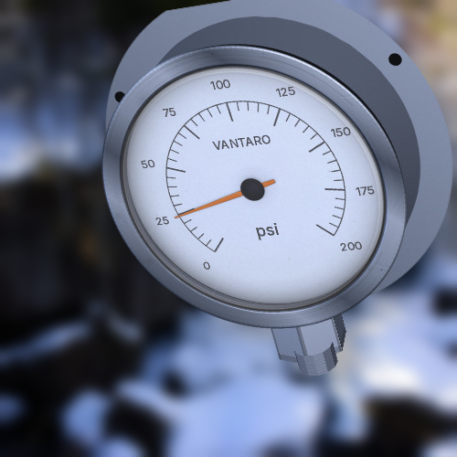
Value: **25** psi
